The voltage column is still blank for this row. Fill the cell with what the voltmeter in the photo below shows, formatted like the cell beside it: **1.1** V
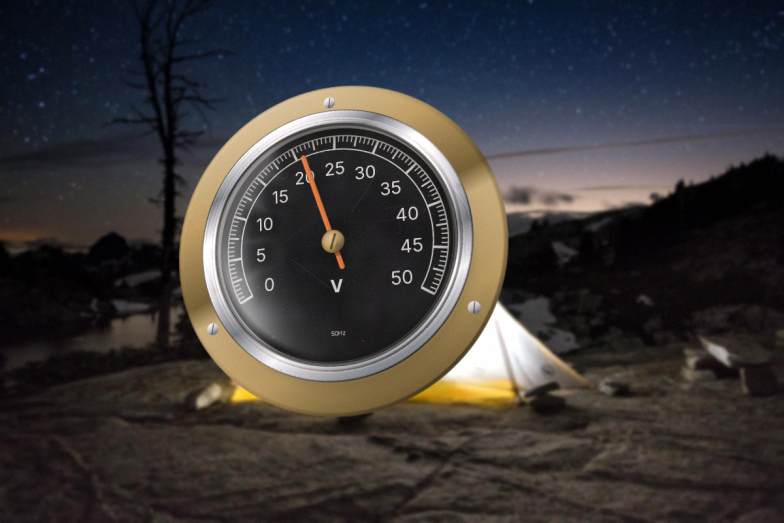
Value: **21** V
